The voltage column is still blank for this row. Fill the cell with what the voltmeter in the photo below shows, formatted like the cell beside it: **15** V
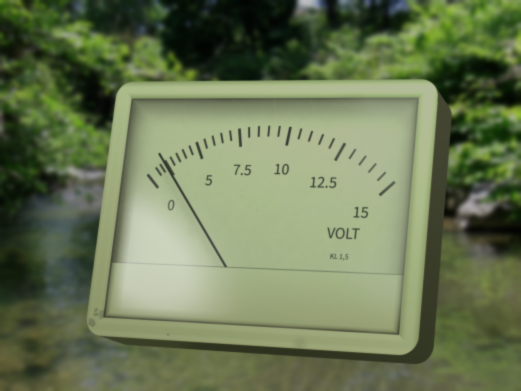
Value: **2.5** V
